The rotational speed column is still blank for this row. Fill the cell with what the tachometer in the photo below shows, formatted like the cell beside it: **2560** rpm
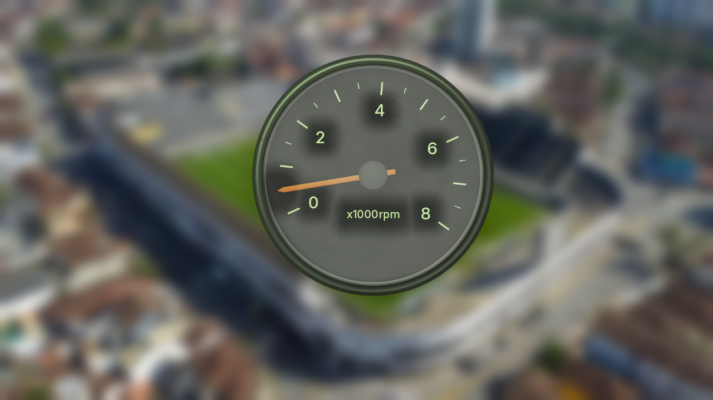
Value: **500** rpm
